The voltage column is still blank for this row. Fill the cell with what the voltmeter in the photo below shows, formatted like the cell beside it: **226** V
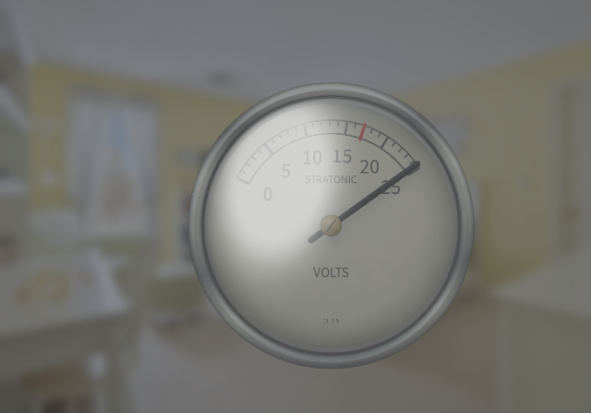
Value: **24.5** V
